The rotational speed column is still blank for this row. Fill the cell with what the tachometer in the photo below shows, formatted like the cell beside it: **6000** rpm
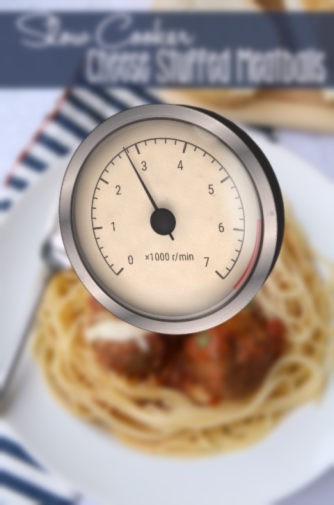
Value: **2800** rpm
